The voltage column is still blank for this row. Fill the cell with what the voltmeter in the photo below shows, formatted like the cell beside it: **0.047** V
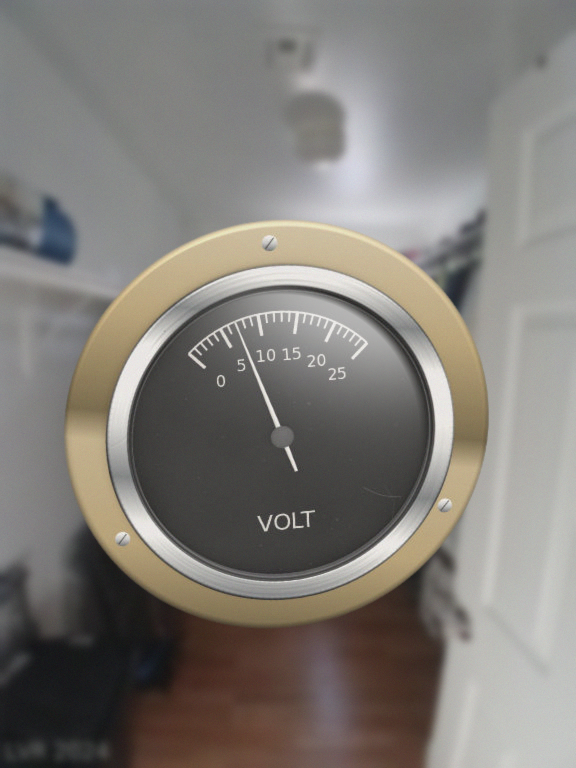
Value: **7** V
